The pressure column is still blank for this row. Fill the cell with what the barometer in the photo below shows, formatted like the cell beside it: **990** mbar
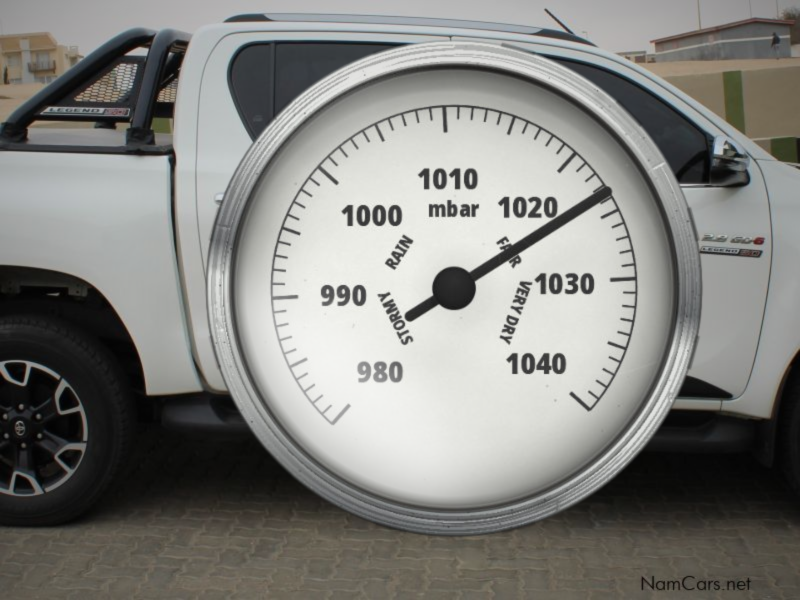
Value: **1023.5** mbar
